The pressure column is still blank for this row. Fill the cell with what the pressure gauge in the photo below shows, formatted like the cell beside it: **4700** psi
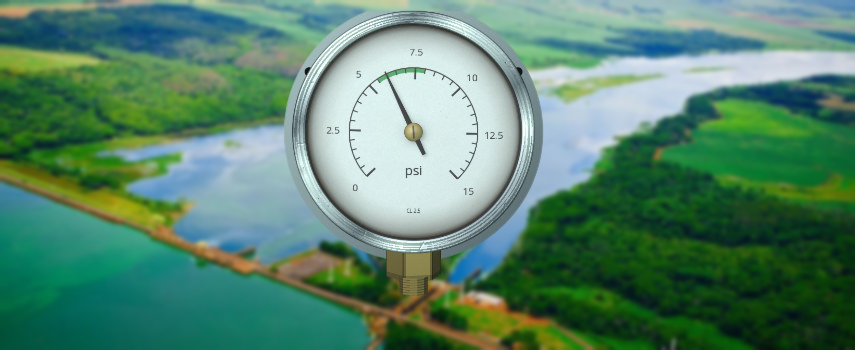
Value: **6** psi
